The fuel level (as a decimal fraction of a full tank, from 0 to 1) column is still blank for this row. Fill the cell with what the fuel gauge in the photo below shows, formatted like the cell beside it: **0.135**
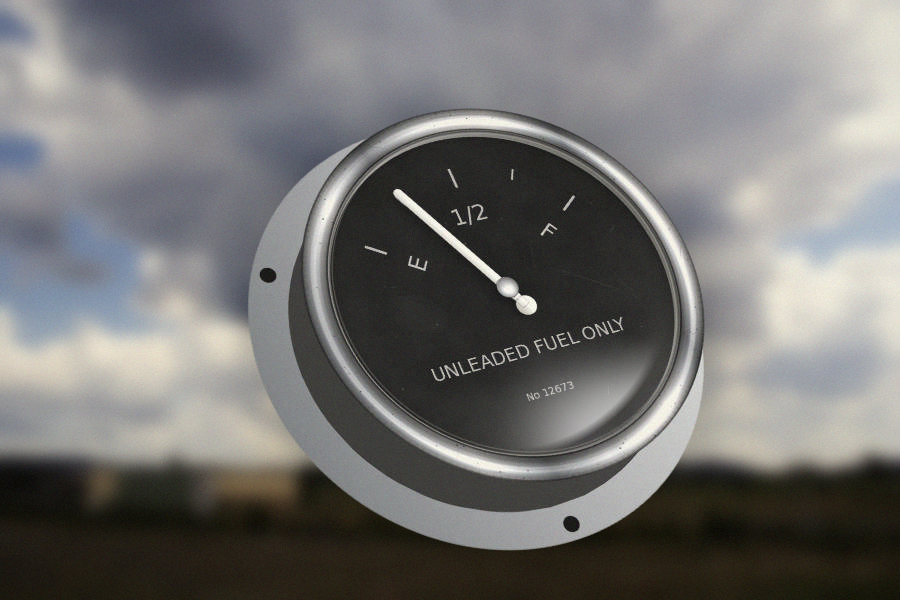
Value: **0.25**
